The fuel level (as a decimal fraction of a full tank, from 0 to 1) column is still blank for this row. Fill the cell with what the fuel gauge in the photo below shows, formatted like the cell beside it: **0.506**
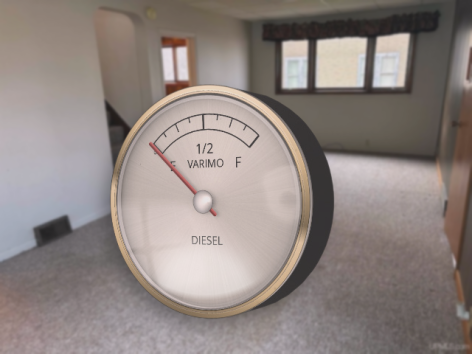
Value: **0**
